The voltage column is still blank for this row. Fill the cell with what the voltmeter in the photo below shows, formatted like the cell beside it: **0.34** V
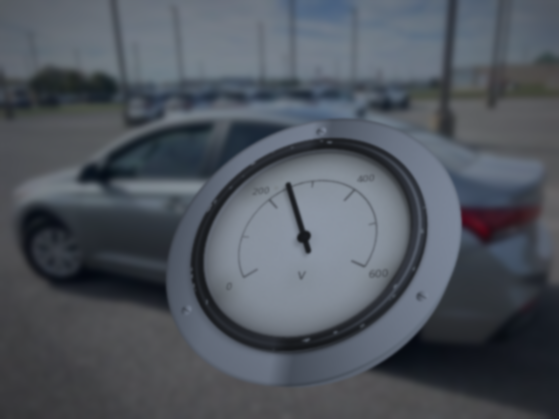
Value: **250** V
